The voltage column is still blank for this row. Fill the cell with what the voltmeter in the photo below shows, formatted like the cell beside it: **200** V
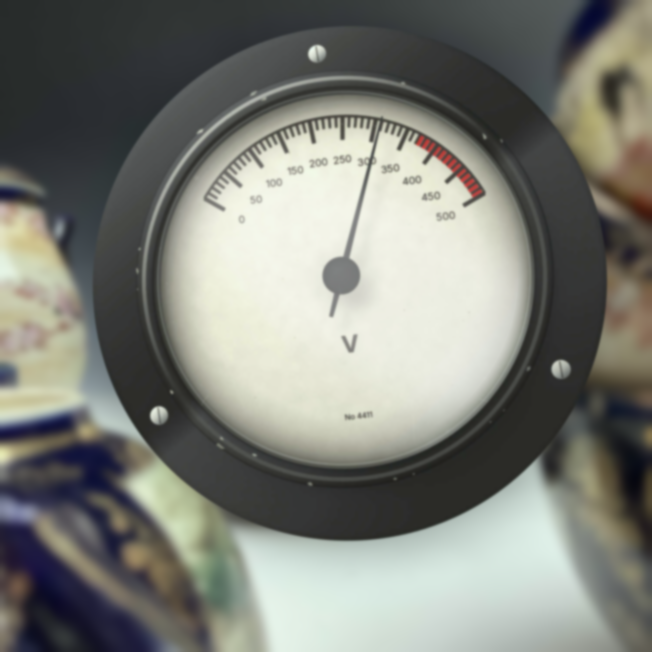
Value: **310** V
